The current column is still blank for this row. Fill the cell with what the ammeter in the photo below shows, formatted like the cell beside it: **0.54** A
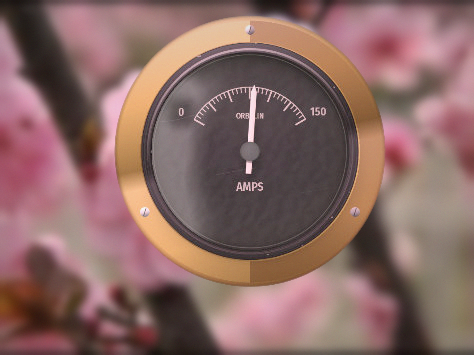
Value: **80** A
